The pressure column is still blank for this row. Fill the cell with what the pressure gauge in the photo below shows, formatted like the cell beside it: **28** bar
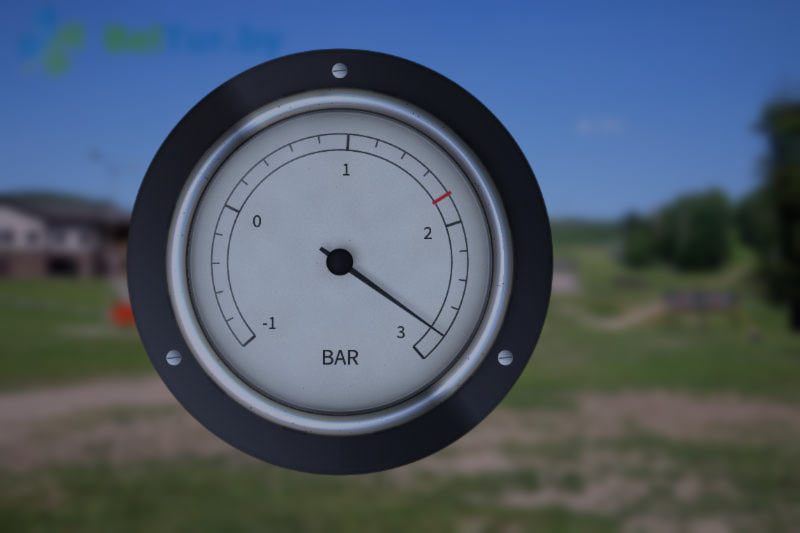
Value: **2.8** bar
